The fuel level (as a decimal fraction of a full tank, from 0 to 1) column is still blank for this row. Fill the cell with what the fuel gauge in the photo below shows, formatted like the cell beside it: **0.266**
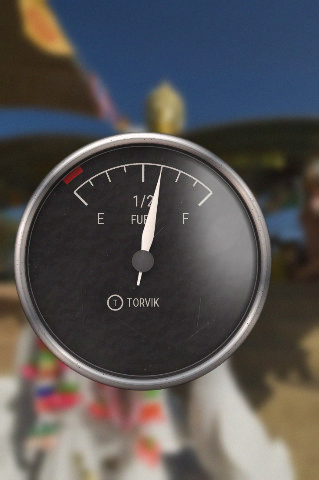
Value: **0.625**
